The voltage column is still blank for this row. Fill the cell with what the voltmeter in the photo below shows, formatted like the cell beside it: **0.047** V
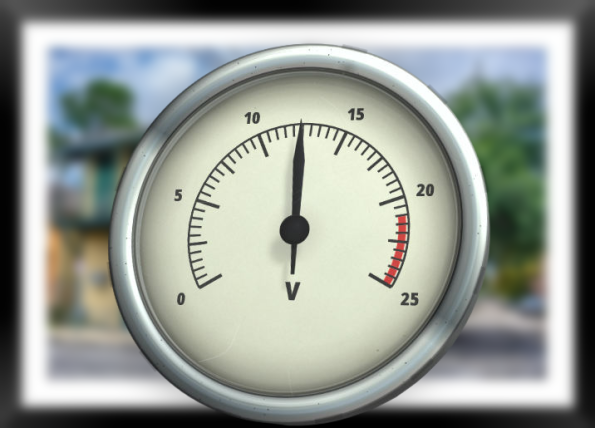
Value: **12.5** V
